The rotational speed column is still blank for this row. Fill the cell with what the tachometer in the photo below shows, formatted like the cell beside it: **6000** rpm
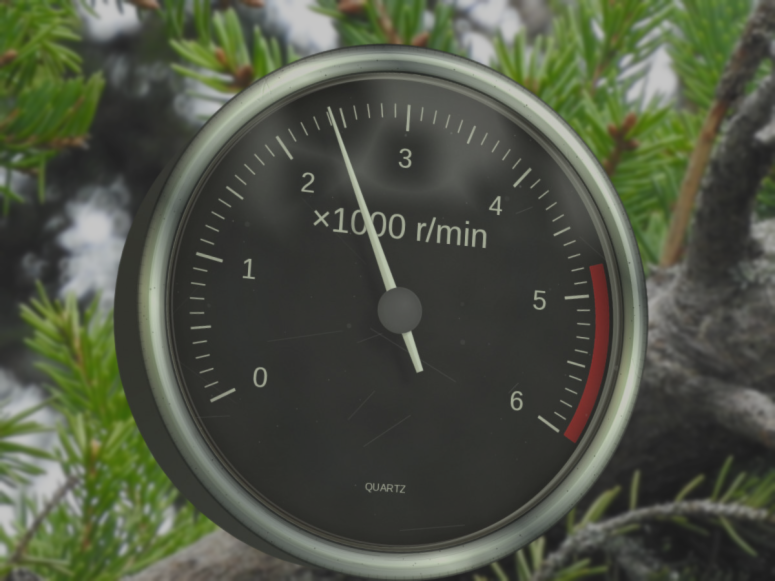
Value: **2400** rpm
